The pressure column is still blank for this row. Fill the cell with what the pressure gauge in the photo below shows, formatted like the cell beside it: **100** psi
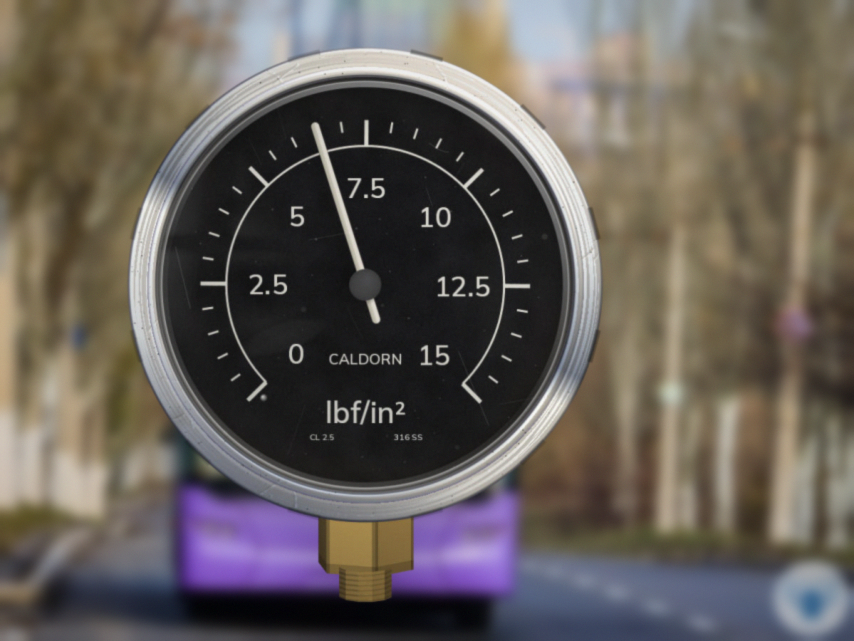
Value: **6.5** psi
